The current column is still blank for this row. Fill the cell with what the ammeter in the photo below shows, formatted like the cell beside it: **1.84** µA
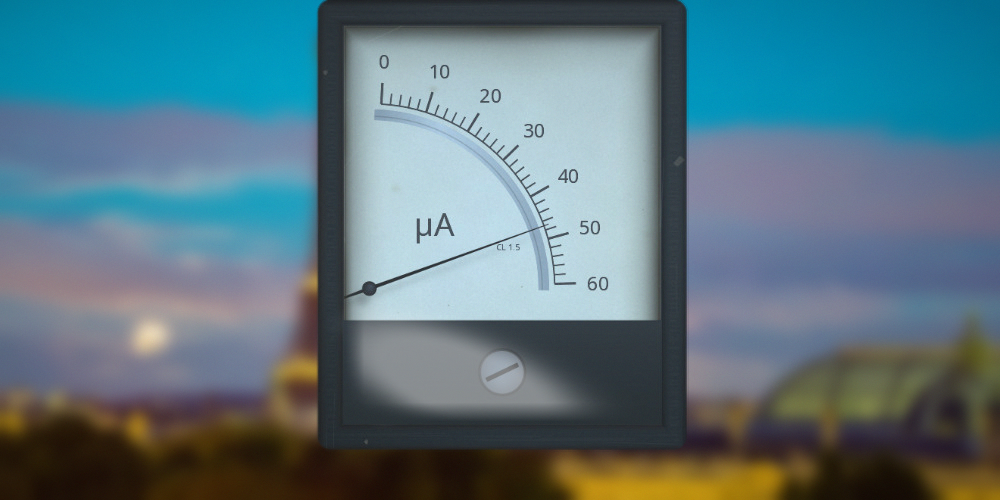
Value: **47** µA
